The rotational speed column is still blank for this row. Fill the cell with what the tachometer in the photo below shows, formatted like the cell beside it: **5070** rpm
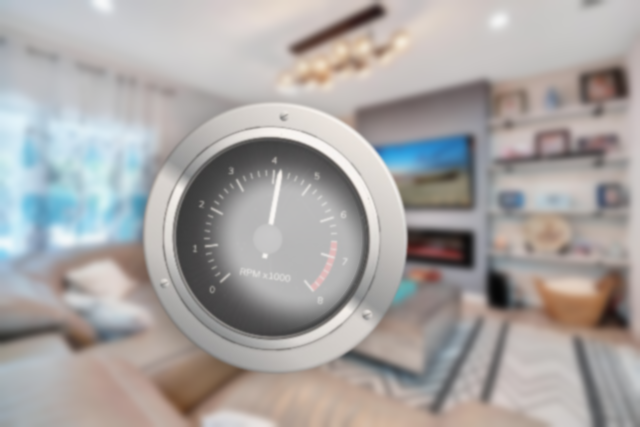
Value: **4200** rpm
